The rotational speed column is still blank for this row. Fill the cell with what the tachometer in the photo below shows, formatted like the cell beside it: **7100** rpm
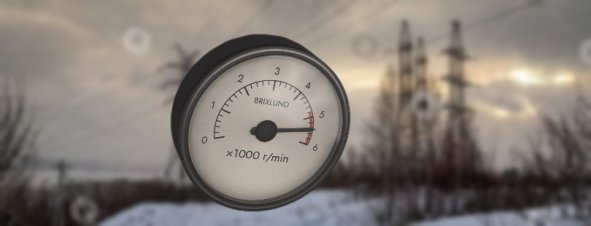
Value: **5400** rpm
